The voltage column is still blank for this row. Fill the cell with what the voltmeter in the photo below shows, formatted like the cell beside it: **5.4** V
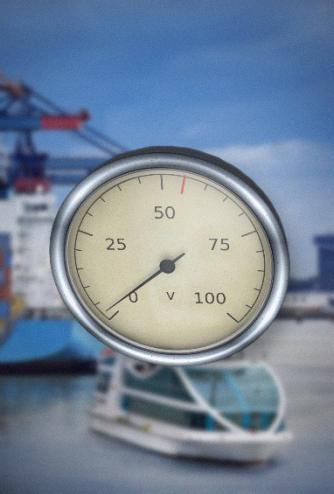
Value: **2.5** V
